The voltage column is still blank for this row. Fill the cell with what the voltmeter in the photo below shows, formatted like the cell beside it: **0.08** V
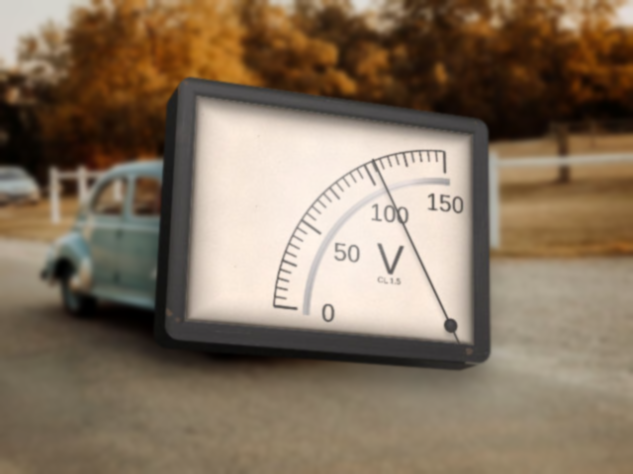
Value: **105** V
